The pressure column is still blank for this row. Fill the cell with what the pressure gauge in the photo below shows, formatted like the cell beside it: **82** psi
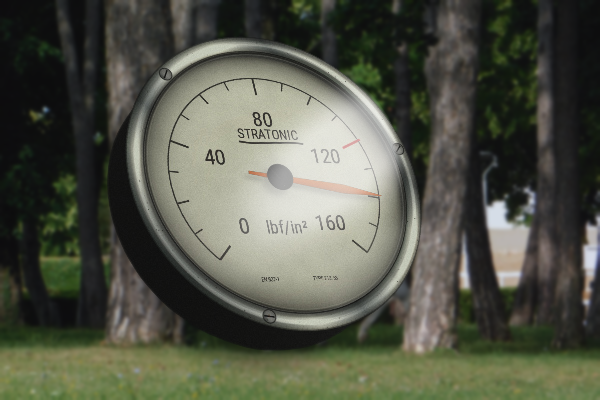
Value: **140** psi
